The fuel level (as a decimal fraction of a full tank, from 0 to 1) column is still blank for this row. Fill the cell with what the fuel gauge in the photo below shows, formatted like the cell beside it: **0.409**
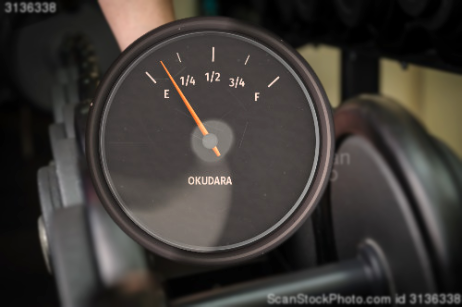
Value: **0.125**
